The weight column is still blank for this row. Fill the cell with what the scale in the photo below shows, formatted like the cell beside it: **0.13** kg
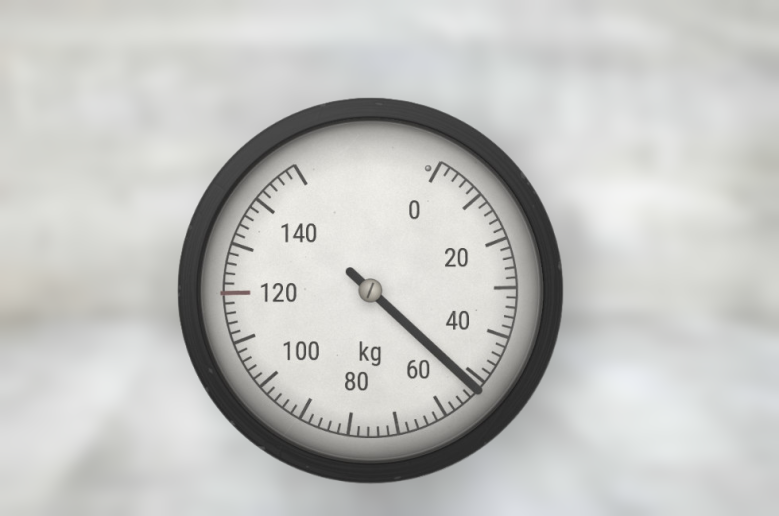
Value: **52** kg
